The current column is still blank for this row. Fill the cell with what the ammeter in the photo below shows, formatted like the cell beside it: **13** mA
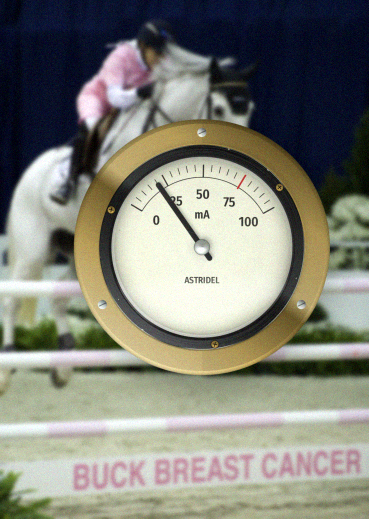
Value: **20** mA
